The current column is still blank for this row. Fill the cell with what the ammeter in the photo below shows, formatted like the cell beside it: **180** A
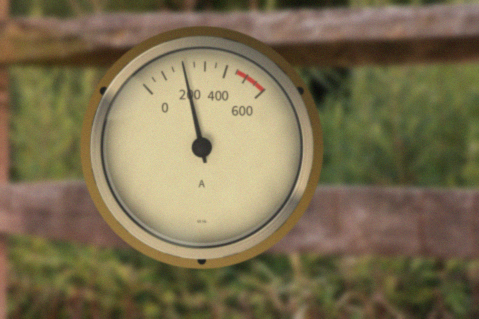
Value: **200** A
